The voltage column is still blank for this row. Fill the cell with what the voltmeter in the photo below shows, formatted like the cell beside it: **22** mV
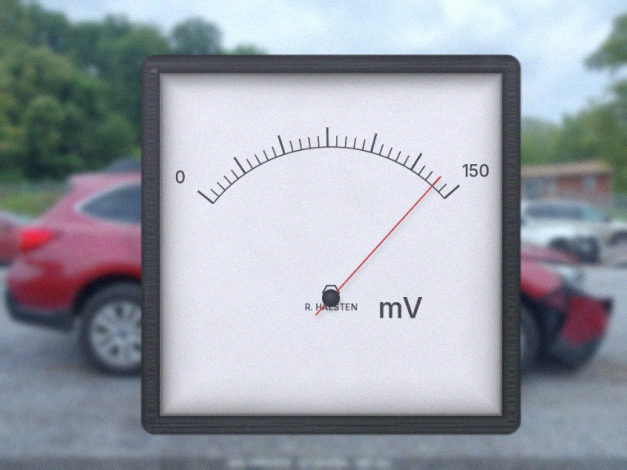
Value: **140** mV
